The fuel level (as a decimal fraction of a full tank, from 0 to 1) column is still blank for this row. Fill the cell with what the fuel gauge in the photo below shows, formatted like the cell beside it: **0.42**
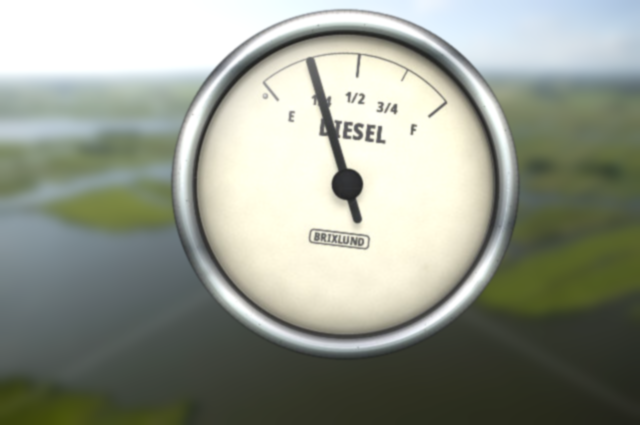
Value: **0.25**
